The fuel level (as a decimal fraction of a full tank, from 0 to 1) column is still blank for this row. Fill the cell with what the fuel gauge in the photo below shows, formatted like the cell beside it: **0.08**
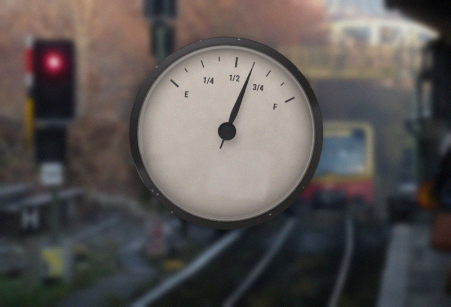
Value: **0.625**
